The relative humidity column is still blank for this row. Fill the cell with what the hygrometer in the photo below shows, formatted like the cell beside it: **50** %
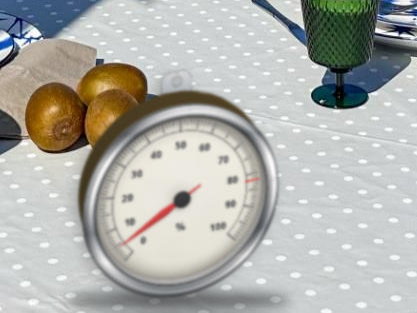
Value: **5** %
